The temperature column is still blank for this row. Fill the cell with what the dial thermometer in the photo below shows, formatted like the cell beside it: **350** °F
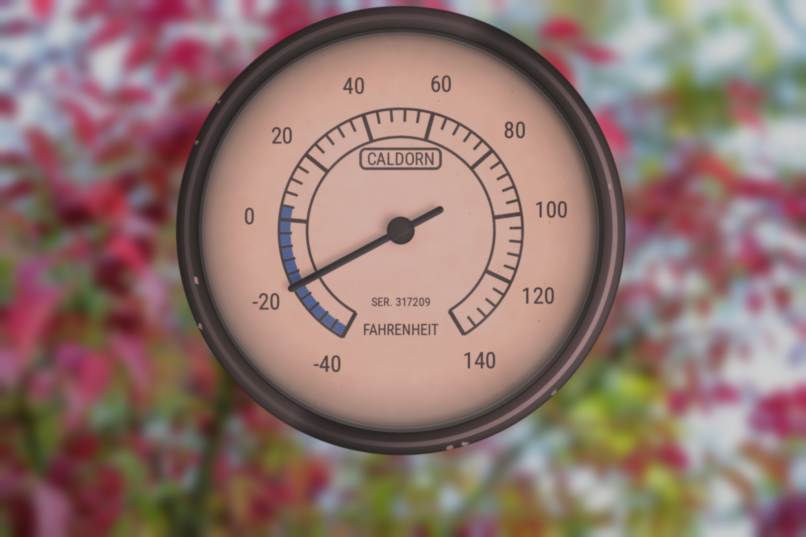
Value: **-20** °F
